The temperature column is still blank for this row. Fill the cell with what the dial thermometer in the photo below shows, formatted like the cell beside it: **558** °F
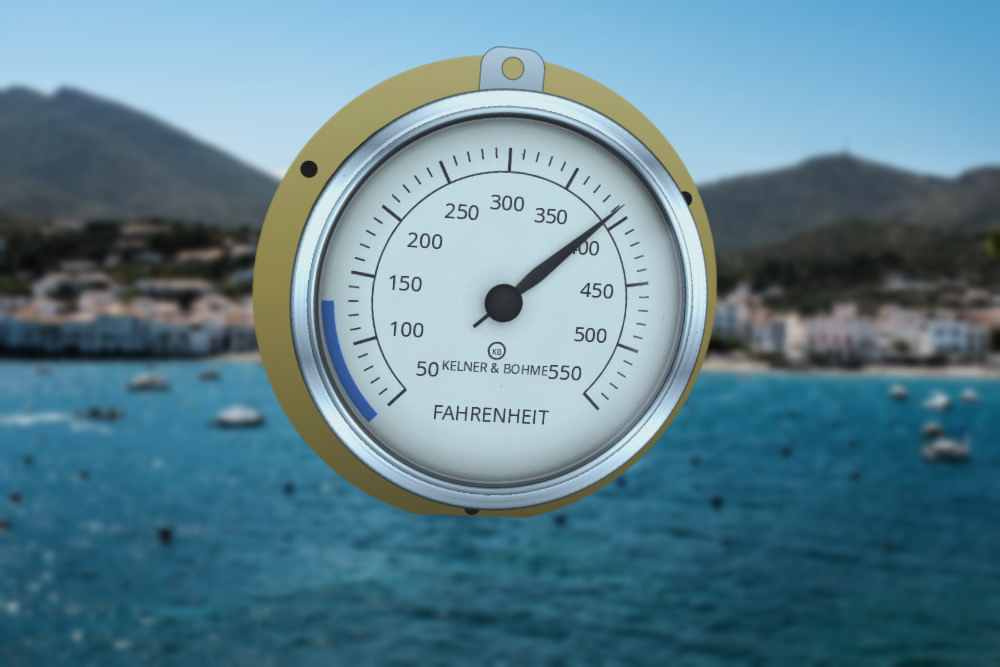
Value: **390** °F
